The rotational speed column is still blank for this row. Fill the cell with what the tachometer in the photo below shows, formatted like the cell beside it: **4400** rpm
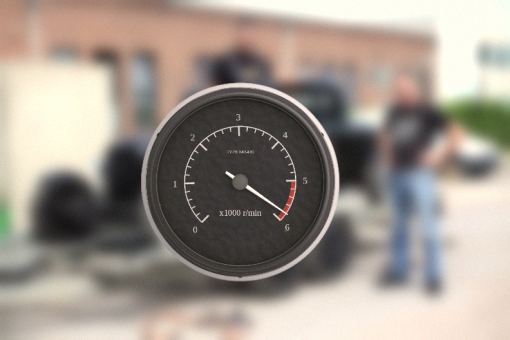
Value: **5800** rpm
